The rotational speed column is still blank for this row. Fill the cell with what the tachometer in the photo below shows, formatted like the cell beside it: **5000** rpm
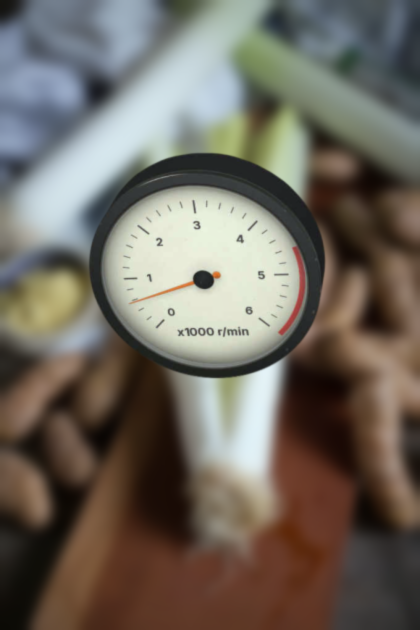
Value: **600** rpm
